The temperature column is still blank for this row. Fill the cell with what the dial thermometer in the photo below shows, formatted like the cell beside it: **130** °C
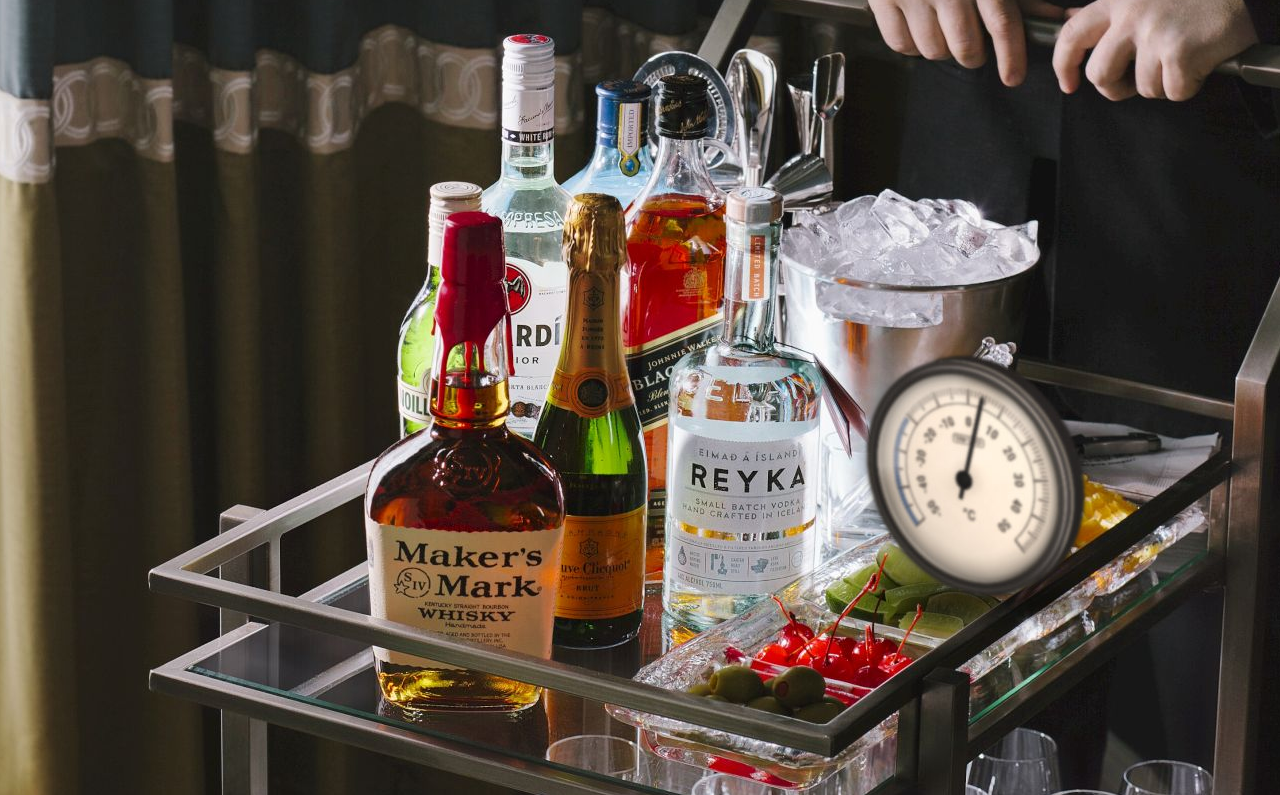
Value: **5** °C
